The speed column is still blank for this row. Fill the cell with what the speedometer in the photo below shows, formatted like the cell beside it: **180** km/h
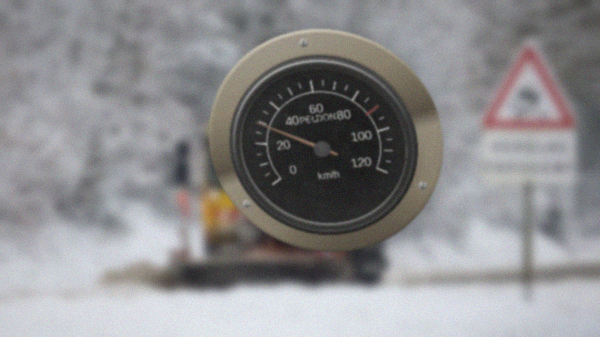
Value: **30** km/h
